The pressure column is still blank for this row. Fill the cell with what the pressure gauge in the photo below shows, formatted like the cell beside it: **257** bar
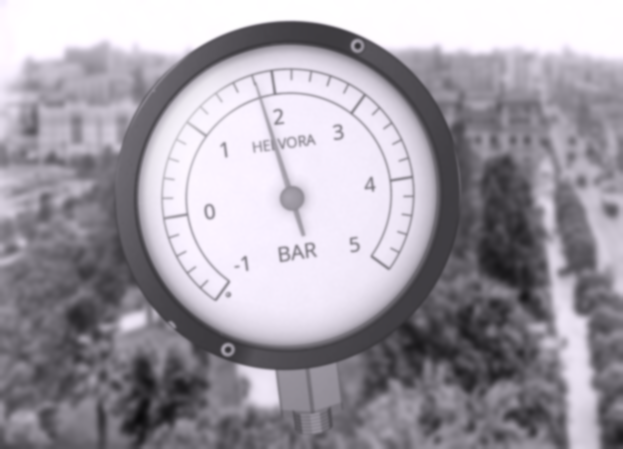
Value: **1.8** bar
